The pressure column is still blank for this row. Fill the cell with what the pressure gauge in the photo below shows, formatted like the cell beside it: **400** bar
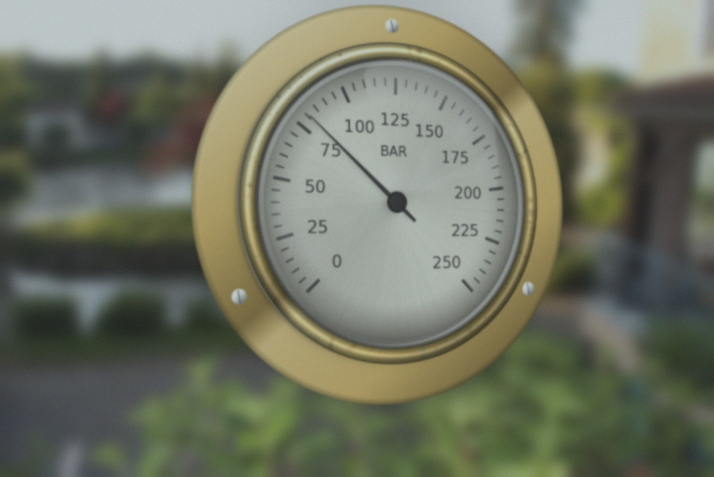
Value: **80** bar
